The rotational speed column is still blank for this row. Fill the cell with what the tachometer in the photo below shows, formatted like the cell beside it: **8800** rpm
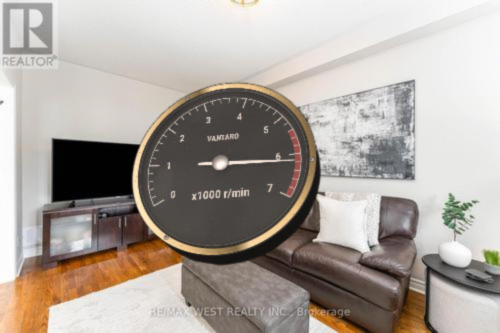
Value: **6200** rpm
